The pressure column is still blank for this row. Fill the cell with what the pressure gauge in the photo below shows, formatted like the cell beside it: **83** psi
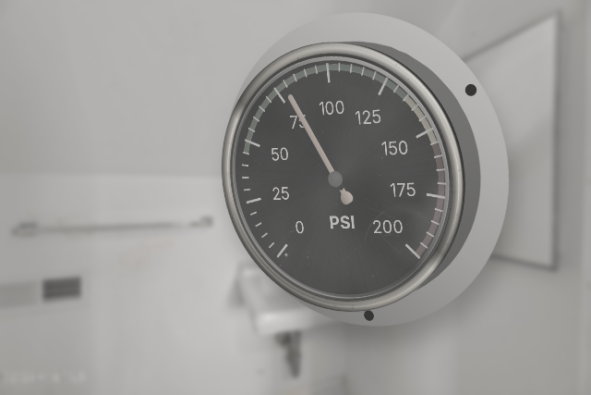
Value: **80** psi
